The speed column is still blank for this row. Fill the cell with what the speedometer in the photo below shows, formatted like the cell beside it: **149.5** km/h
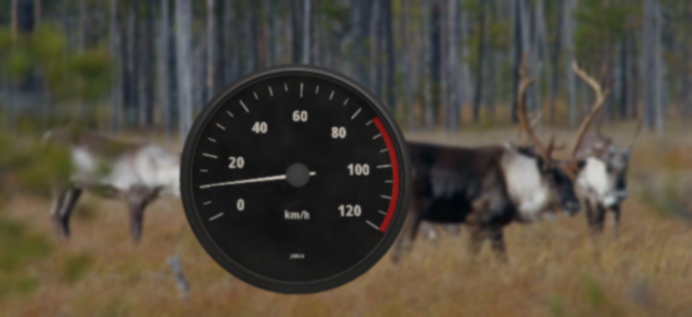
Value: **10** km/h
